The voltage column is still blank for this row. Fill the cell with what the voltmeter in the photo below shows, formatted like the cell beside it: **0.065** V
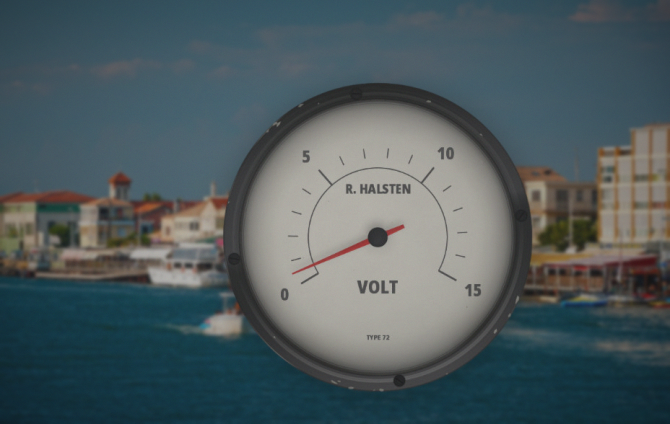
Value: **0.5** V
